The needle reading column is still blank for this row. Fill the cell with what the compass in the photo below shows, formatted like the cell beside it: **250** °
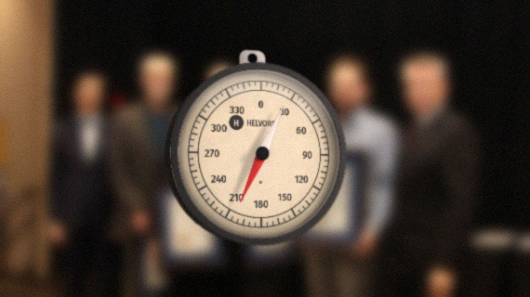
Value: **205** °
